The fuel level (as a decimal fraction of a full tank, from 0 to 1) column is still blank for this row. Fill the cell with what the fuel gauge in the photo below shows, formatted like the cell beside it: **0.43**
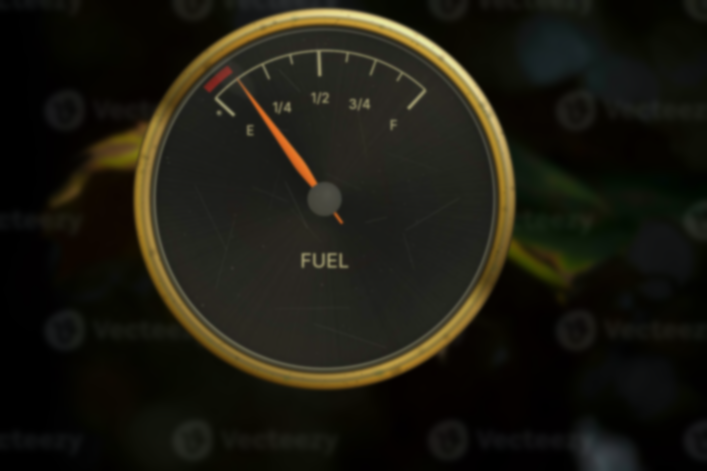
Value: **0.125**
